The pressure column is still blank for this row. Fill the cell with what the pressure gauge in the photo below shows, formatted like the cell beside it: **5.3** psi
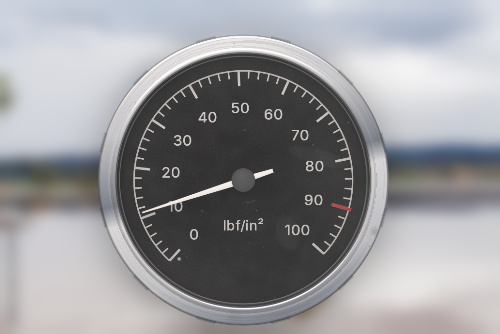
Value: **11** psi
